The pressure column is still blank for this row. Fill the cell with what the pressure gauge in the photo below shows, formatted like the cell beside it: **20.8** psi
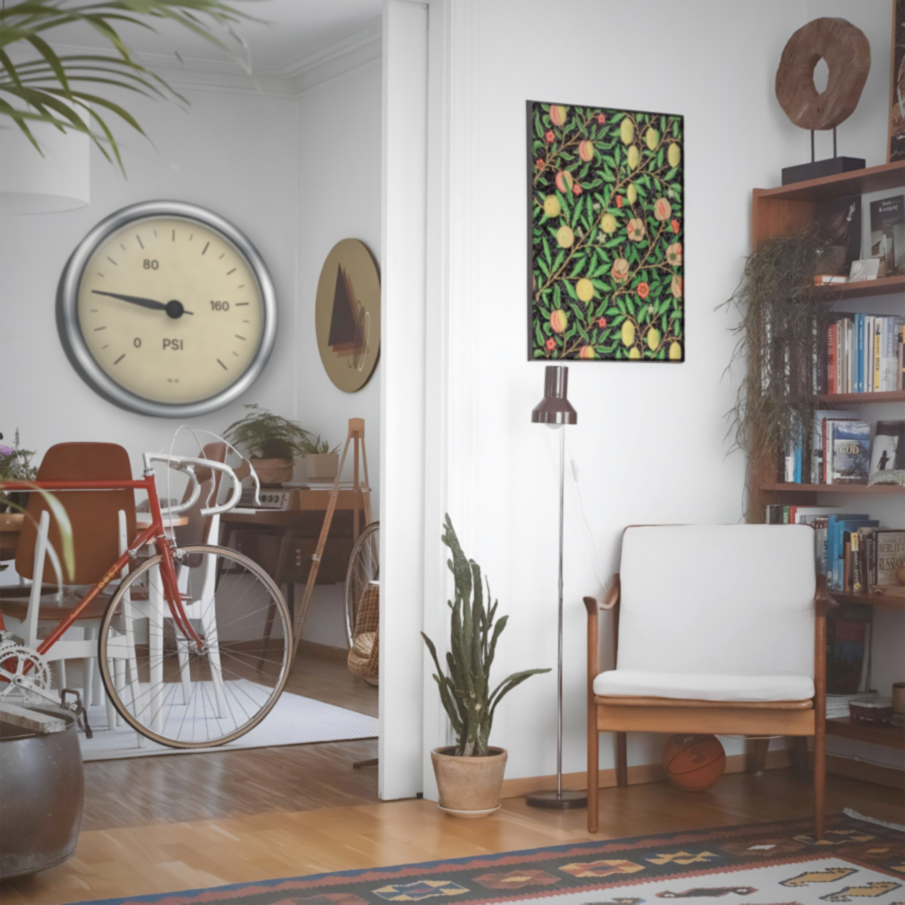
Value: **40** psi
